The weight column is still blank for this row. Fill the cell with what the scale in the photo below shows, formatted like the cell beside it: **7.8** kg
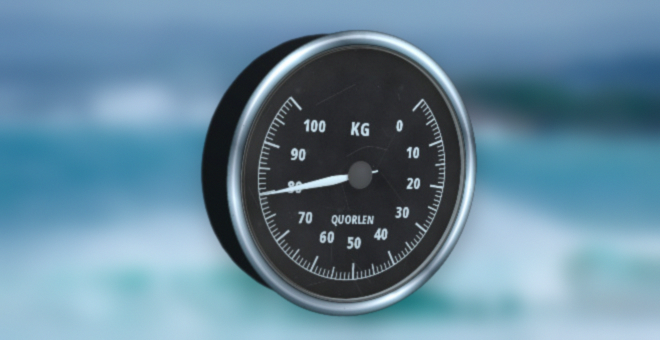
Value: **80** kg
